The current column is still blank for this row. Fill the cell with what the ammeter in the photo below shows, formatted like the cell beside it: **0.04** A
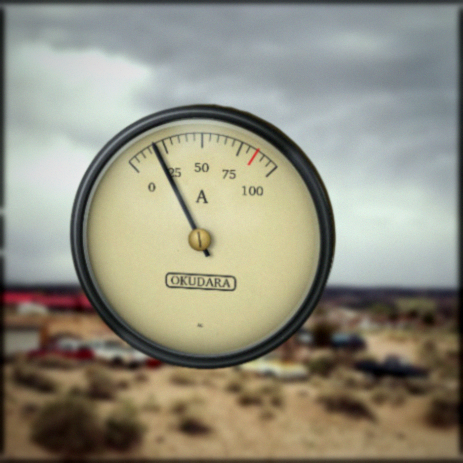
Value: **20** A
